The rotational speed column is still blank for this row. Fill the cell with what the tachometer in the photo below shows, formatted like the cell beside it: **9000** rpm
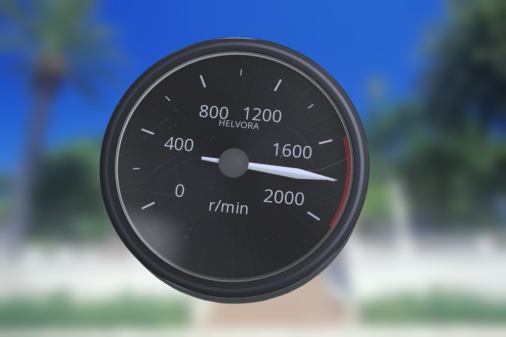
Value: **1800** rpm
